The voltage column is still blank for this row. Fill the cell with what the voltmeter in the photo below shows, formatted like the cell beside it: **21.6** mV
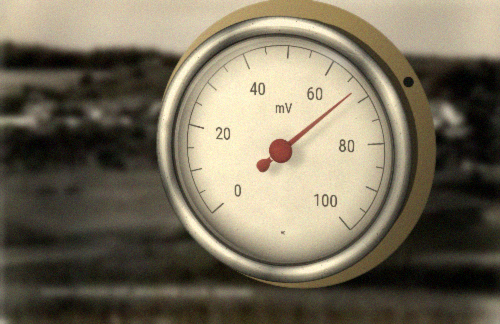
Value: **67.5** mV
